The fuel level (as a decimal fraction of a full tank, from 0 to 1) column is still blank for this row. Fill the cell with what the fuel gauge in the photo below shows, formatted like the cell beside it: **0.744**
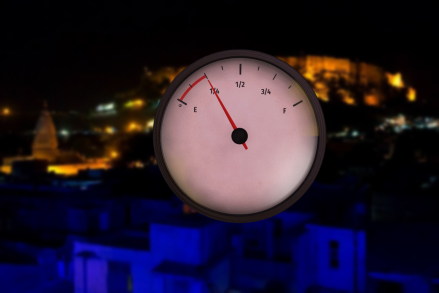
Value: **0.25**
